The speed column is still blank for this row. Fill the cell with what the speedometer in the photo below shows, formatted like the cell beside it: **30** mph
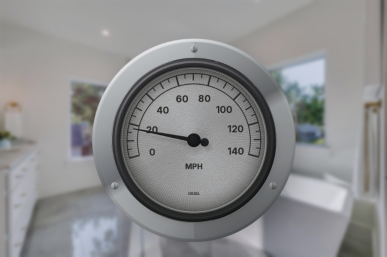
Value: **17.5** mph
